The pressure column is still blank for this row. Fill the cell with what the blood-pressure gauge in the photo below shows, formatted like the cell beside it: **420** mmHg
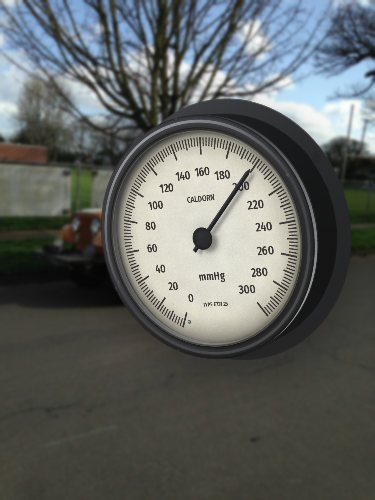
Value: **200** mmHg
